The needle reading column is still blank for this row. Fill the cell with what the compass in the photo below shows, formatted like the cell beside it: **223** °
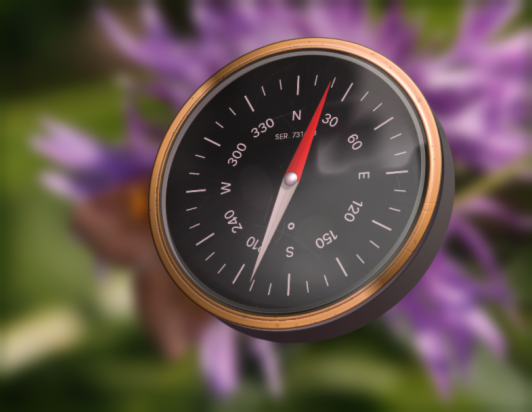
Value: **20** °
